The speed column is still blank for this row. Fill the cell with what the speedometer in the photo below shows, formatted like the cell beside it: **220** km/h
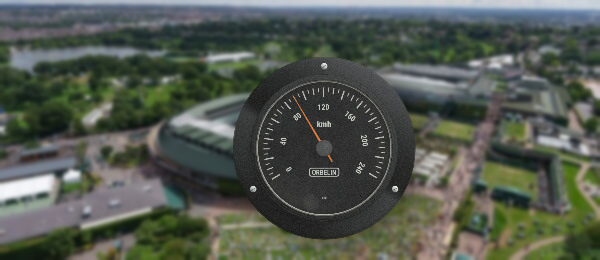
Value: **90** km/h
